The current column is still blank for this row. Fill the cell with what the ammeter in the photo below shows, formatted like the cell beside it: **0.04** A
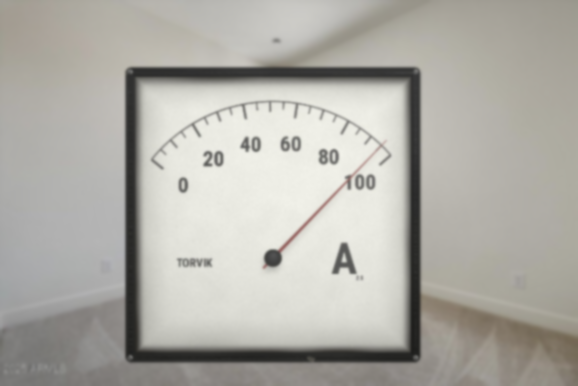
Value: **95** A
